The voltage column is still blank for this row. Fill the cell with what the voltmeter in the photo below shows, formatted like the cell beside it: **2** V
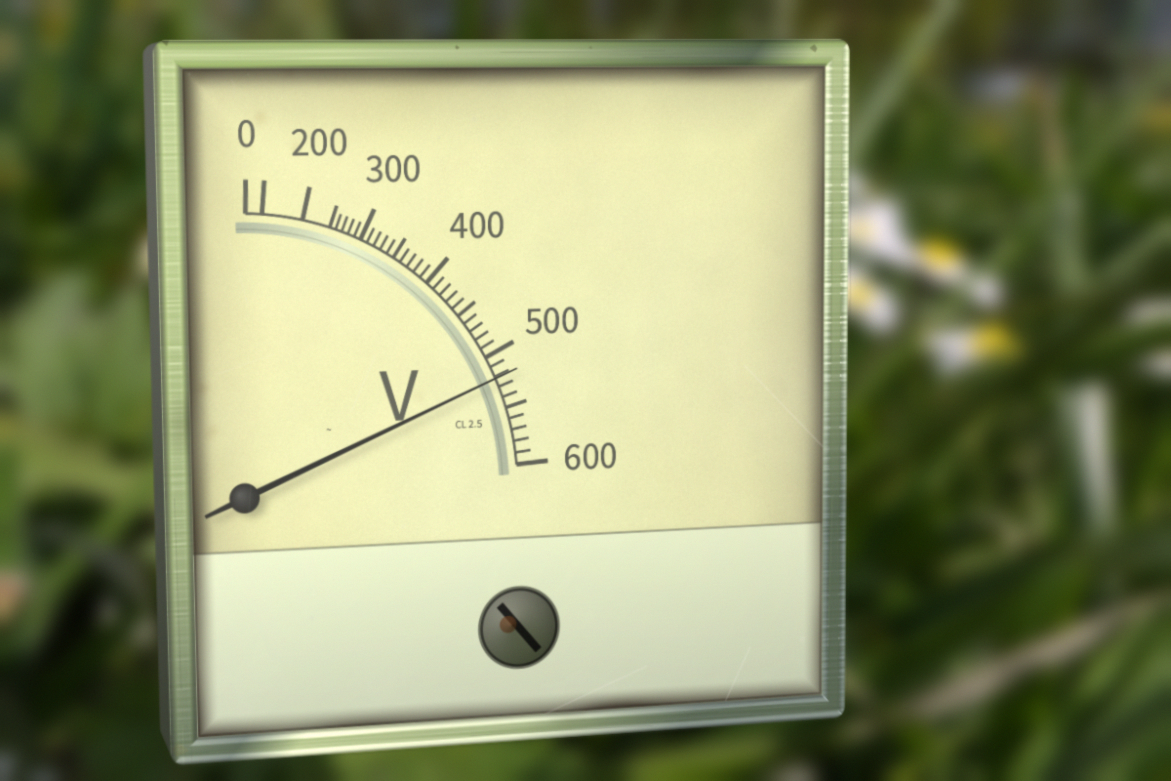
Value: **520** V
